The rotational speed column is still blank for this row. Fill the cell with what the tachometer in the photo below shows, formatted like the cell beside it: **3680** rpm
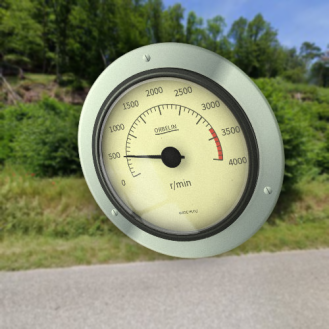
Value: **500** rpm
